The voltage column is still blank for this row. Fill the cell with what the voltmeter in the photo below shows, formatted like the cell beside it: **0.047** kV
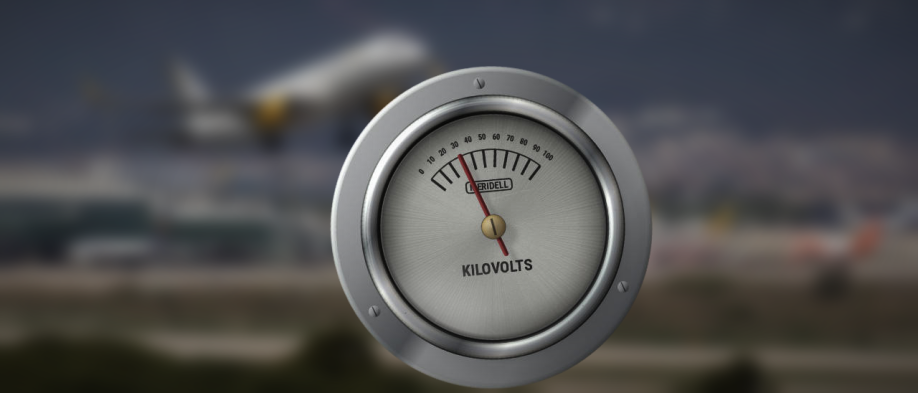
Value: **30** kV
